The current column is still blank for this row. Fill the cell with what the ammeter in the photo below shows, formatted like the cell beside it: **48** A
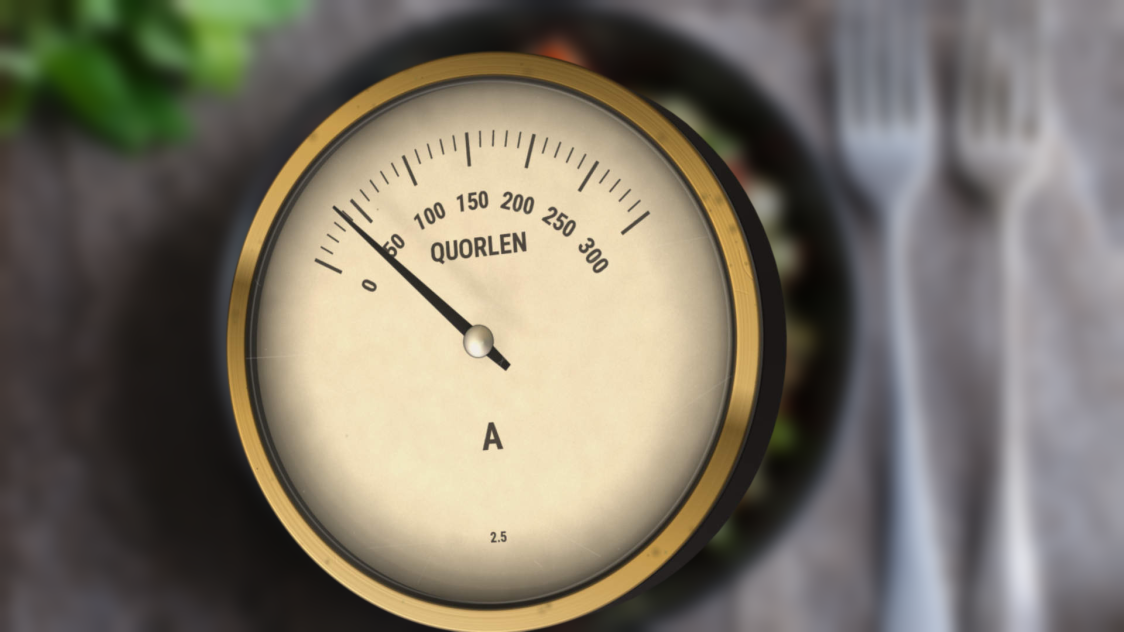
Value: **40** A
